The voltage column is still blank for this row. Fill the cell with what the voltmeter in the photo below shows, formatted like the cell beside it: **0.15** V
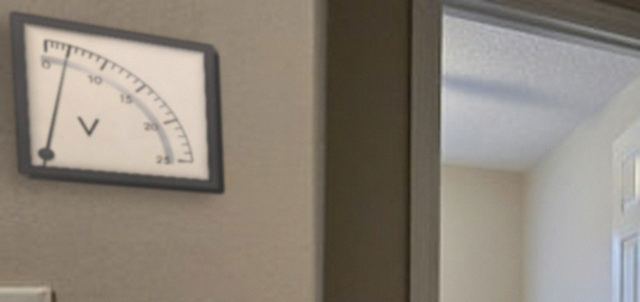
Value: **5** V
